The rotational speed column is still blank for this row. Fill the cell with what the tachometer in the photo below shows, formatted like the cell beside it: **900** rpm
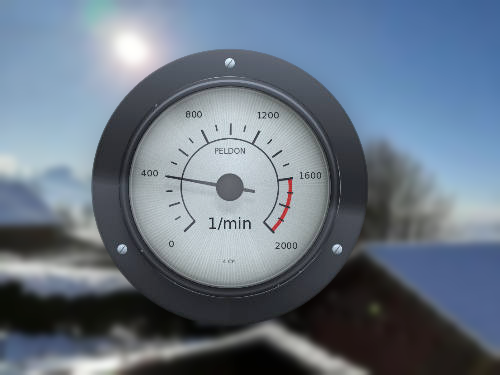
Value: **400** rpm
